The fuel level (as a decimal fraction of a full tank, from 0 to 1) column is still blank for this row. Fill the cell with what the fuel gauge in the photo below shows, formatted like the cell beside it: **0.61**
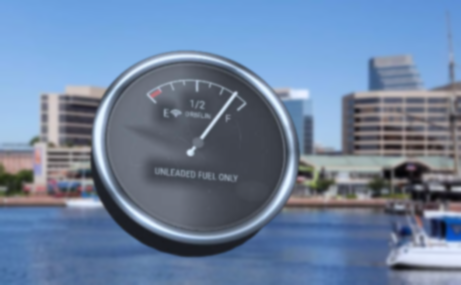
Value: **0.875**
